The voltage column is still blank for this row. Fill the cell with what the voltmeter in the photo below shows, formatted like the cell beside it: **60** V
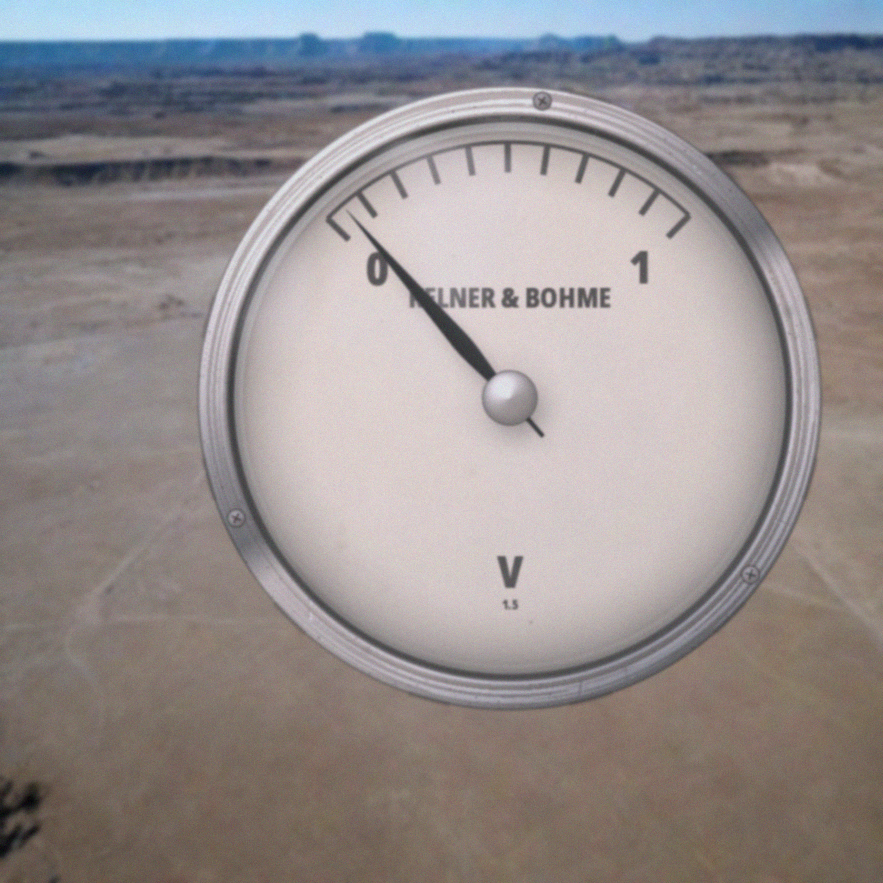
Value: **0.05** V
